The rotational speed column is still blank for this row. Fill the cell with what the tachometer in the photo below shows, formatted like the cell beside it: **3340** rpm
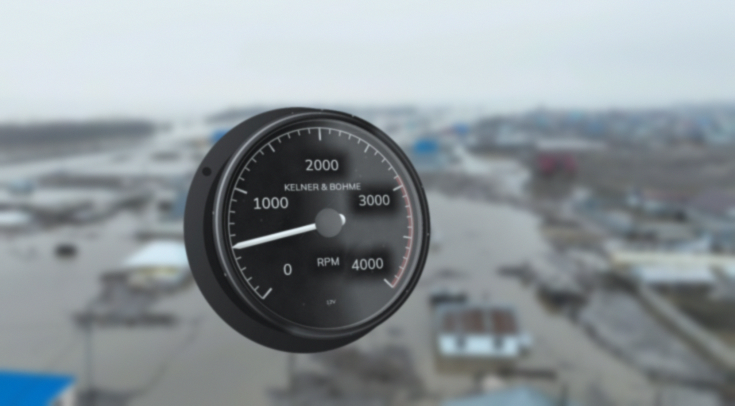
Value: **500** rpm
